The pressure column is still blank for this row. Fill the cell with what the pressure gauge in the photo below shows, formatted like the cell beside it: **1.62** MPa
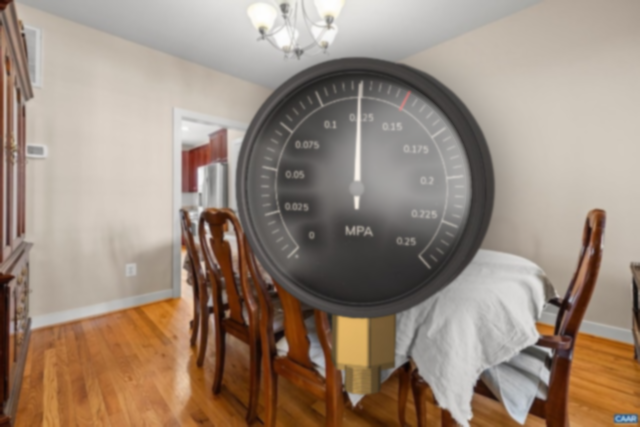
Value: **0.125** MPa
